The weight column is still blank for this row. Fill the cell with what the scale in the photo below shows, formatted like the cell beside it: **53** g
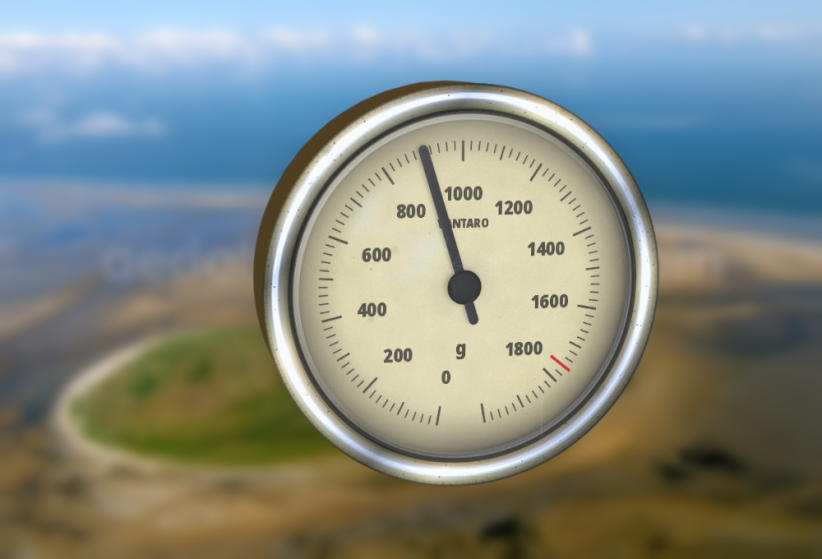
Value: **900** g
